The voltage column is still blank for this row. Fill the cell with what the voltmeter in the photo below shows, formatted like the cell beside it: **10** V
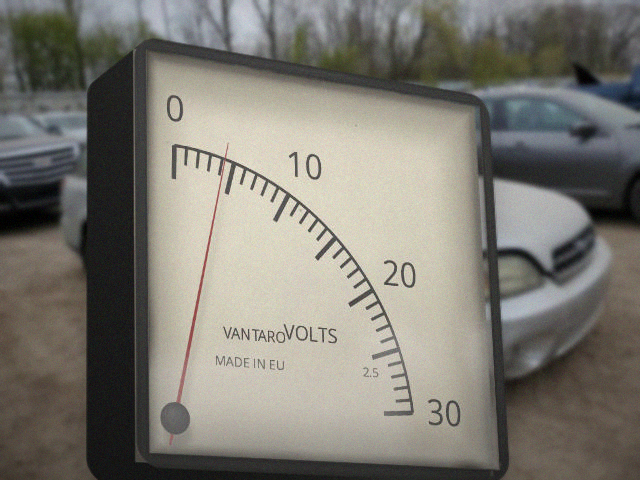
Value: **4** V
